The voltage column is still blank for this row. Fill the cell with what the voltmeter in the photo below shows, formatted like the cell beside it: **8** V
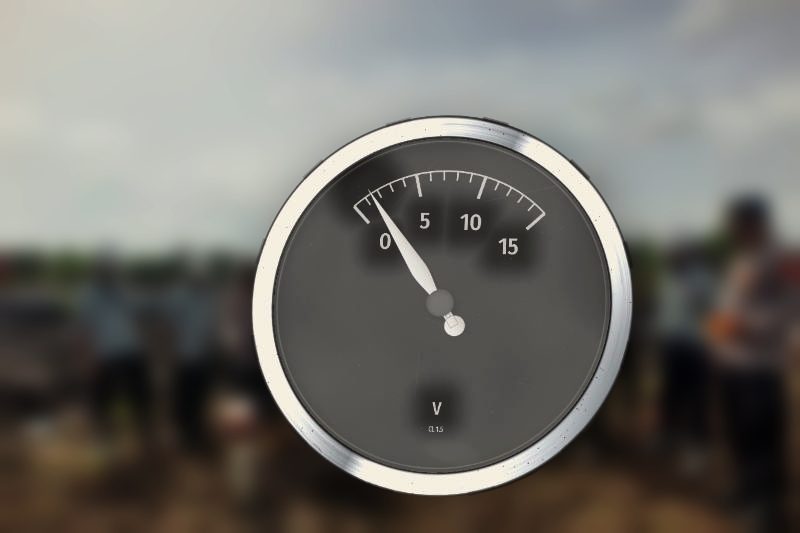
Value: **1.5** V
